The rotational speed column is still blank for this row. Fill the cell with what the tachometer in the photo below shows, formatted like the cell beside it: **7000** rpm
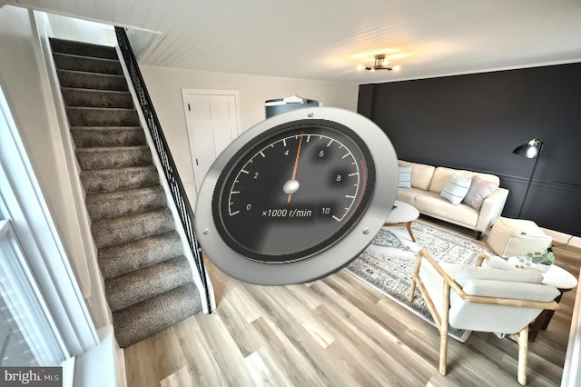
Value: **4750** rpm
